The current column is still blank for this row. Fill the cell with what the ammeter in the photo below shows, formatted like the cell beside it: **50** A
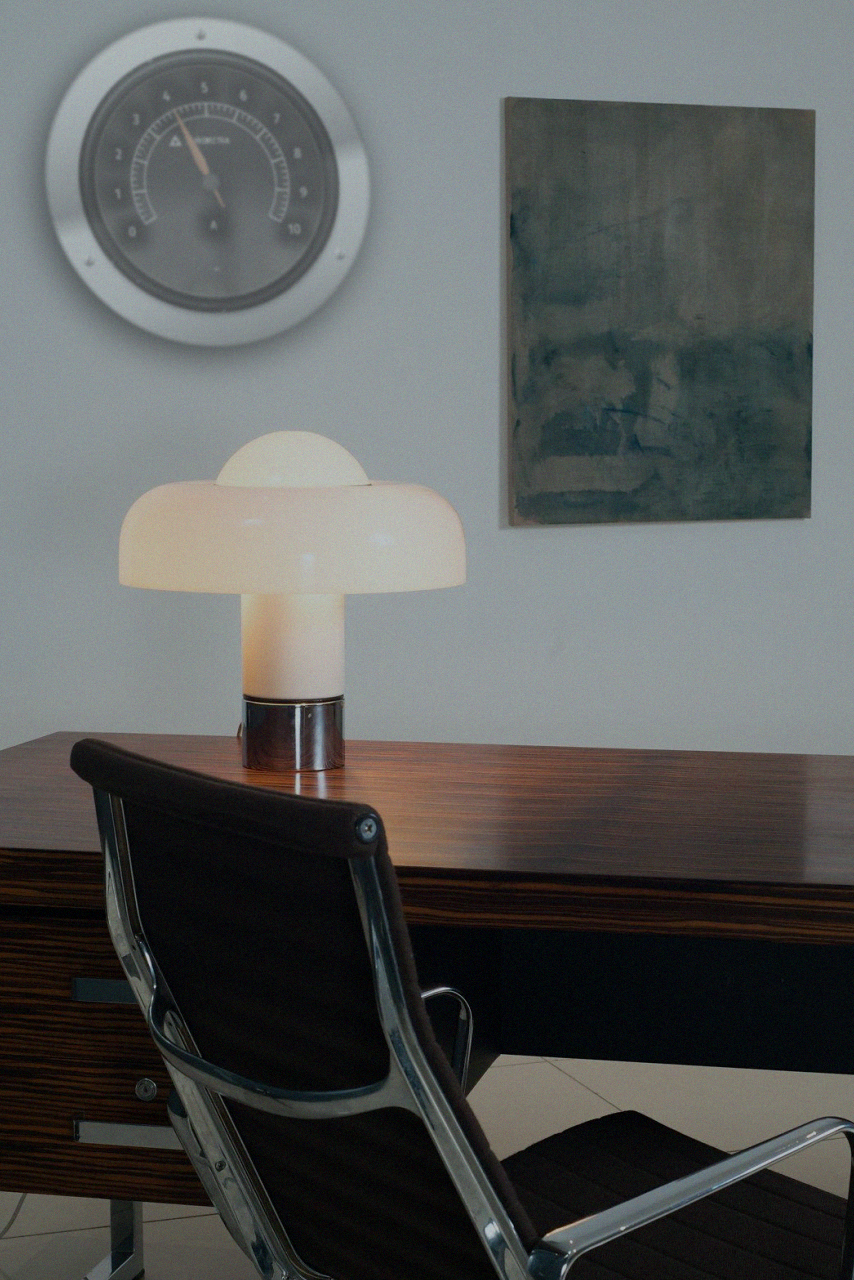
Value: **4** A
